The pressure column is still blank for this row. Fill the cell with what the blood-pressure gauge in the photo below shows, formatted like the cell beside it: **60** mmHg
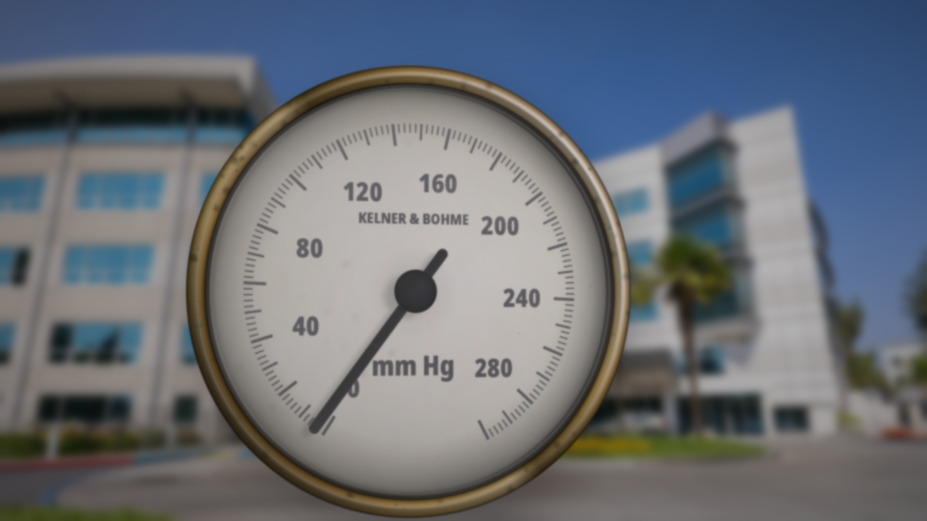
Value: **4** mmHg
